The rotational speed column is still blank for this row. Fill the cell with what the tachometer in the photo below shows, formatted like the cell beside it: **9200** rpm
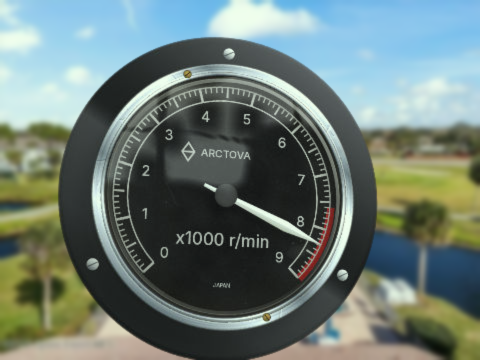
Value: **8300** rpm
